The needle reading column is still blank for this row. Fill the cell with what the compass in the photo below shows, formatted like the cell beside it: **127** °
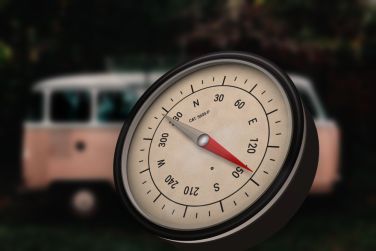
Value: **145** °
